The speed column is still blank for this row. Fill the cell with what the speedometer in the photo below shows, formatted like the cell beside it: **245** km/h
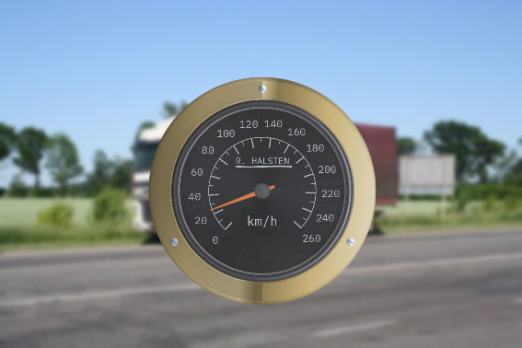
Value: **25** km/h
